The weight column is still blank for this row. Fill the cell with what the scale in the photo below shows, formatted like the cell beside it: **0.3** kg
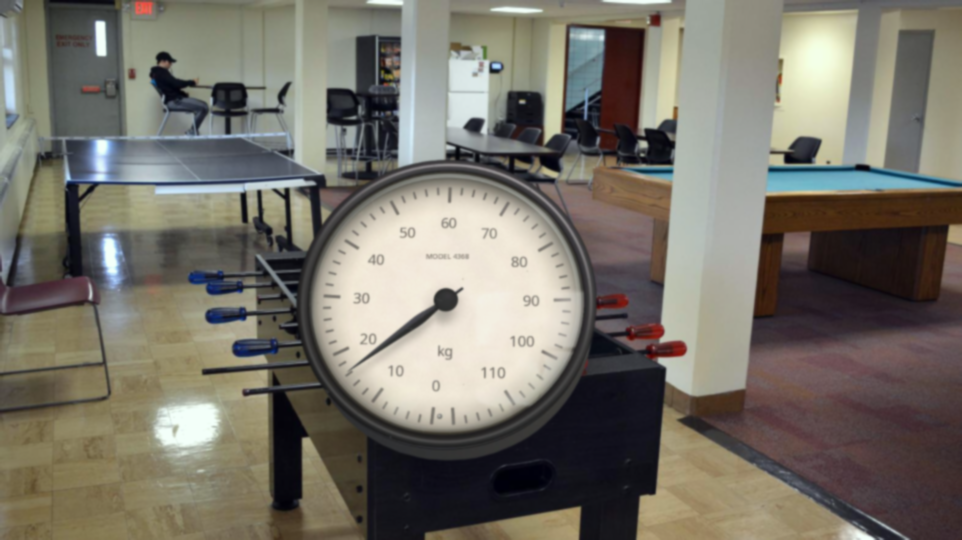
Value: **16** kg
